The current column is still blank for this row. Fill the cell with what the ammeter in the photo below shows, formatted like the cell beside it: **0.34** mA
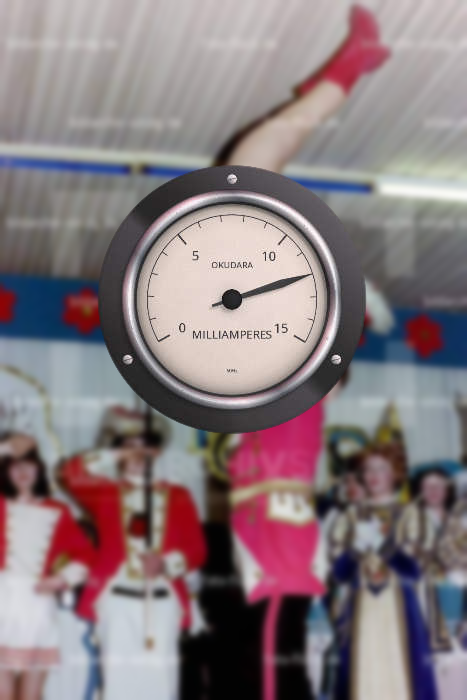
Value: **12** mA
